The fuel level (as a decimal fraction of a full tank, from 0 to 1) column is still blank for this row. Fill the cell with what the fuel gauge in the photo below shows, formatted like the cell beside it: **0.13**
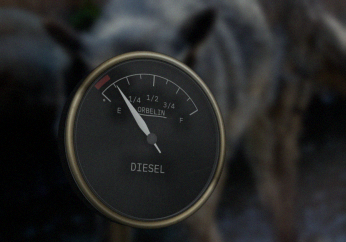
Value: **0.125**
